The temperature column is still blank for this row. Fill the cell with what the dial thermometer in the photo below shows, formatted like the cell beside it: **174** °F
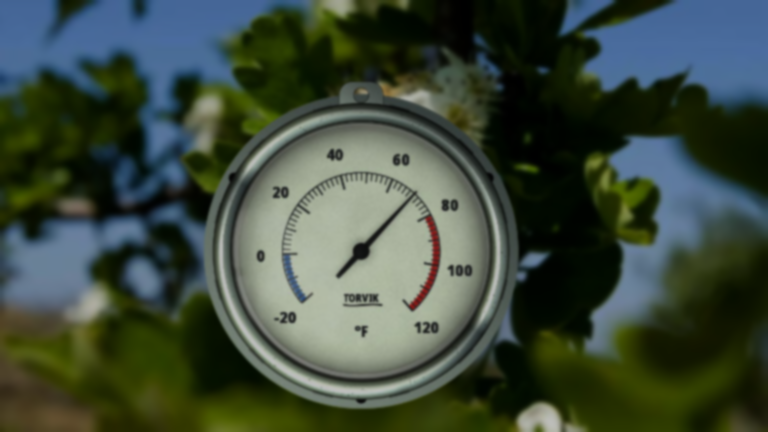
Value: **70** °F
